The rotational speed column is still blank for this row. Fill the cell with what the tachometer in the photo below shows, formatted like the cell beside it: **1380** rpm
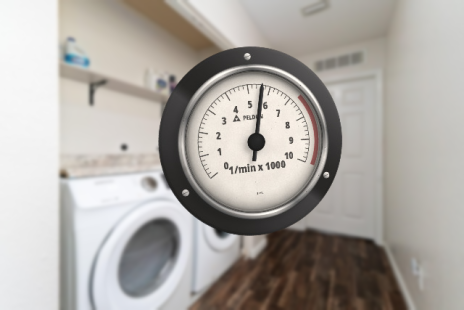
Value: **5600** rpm
